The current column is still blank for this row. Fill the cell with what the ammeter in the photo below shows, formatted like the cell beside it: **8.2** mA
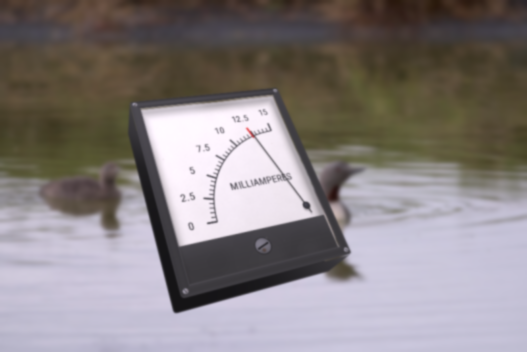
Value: **12.5** mA
